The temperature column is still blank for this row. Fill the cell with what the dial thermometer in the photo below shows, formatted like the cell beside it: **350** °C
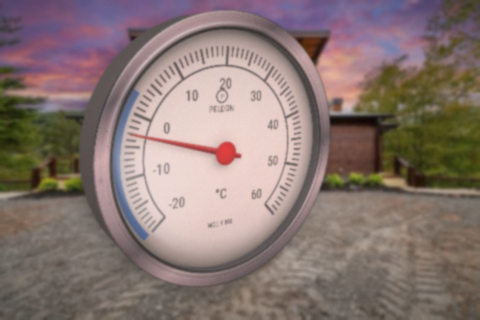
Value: **-3** °C
